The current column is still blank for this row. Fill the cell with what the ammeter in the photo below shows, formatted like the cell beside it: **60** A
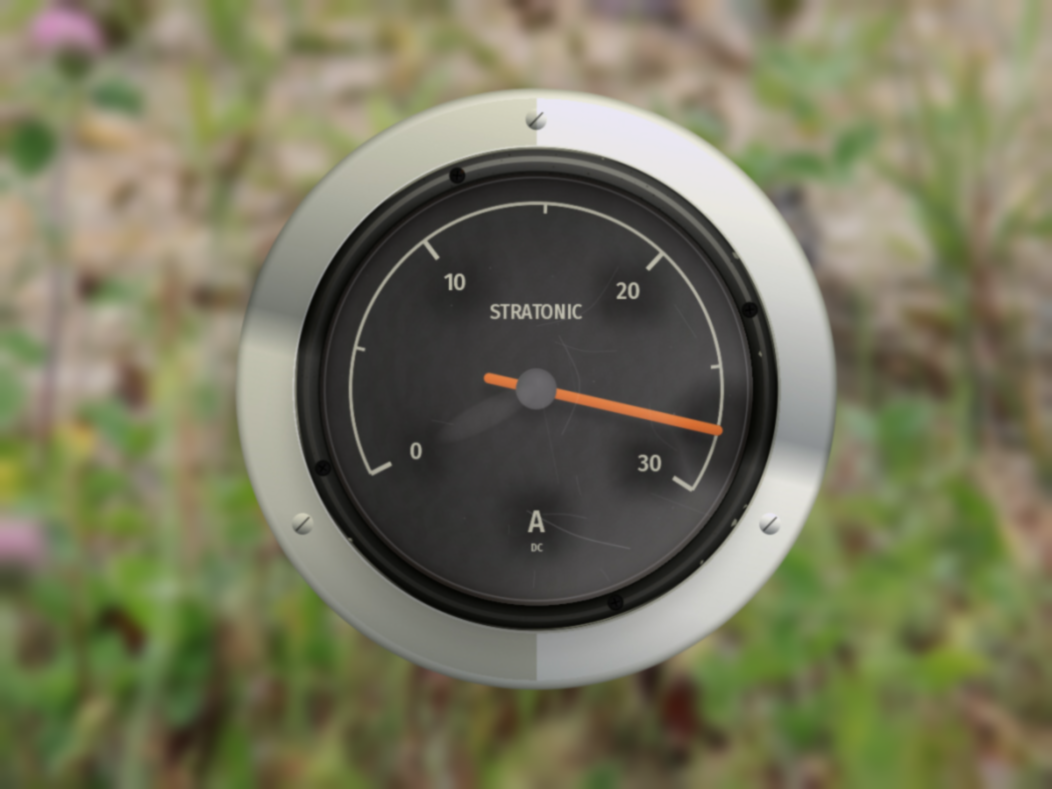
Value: **27.5** A
